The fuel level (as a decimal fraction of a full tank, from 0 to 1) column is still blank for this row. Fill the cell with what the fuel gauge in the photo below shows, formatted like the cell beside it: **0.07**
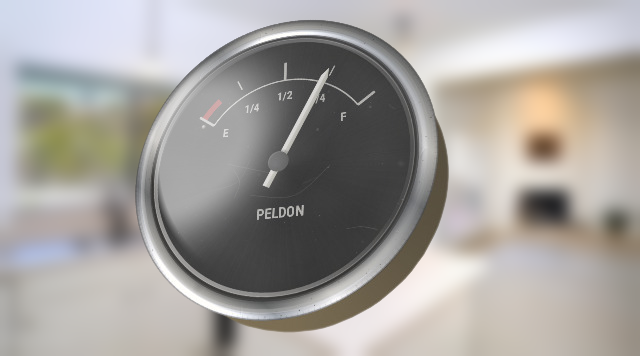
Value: **0.75**
